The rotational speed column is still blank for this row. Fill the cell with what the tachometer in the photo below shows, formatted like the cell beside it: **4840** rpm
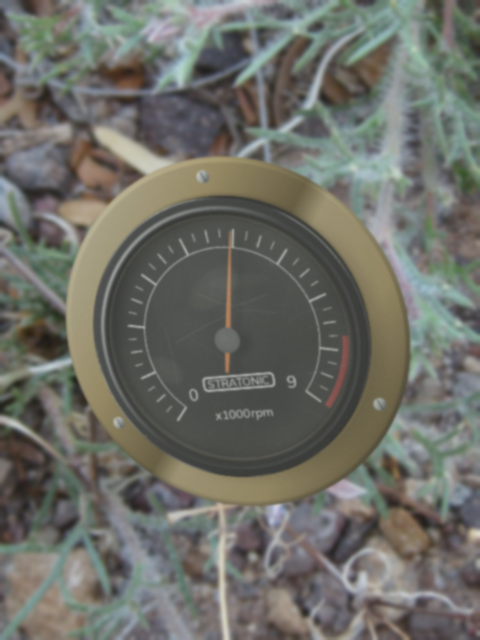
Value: **5000** rpm
